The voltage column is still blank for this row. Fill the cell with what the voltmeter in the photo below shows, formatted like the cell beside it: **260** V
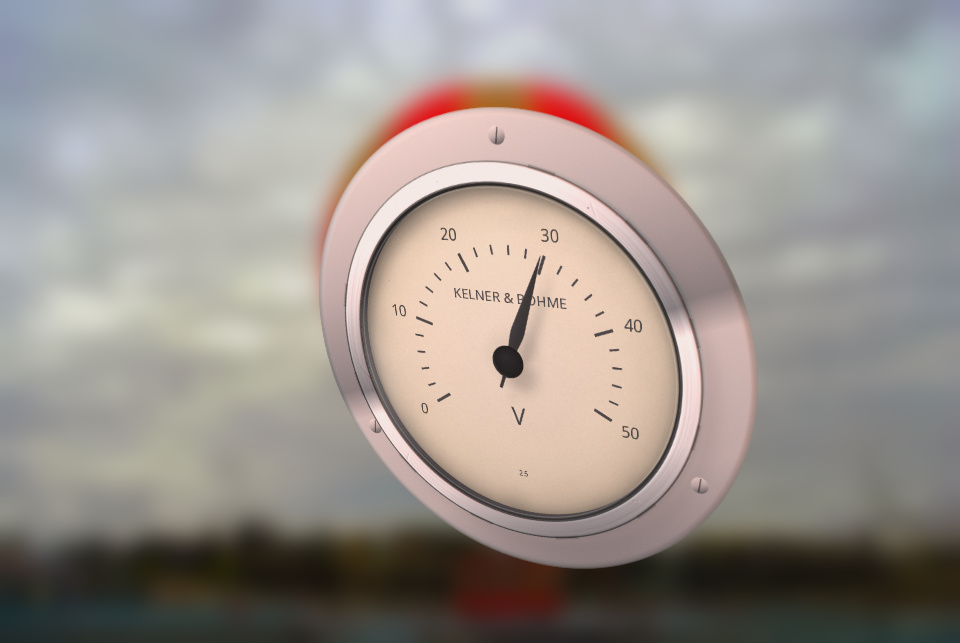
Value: **30** V
